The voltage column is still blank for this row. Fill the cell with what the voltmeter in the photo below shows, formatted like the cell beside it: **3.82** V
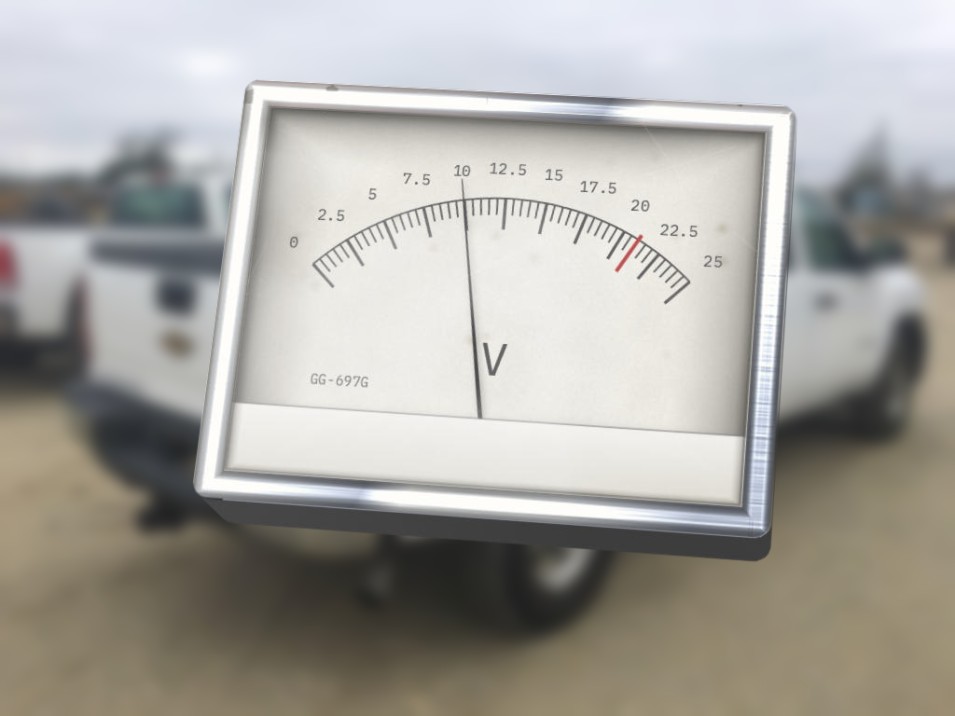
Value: **10** V
